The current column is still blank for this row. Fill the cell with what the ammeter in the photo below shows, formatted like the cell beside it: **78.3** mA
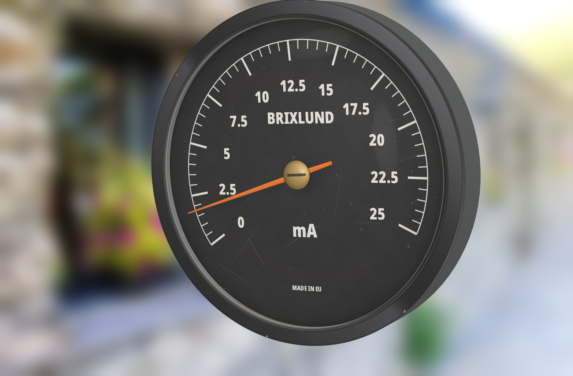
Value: **1.75** mA
